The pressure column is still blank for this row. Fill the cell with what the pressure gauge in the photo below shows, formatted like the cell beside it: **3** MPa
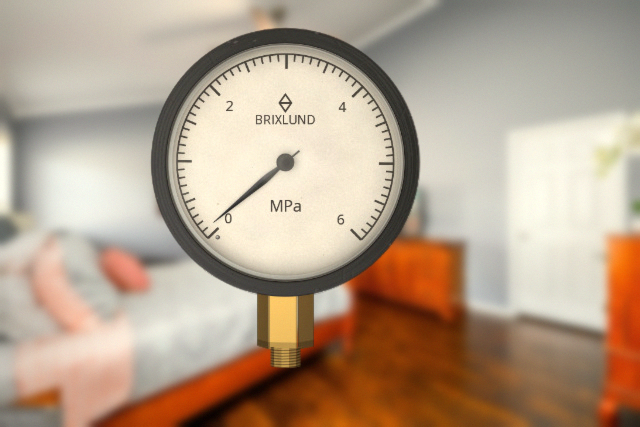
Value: **0.1** MPa
